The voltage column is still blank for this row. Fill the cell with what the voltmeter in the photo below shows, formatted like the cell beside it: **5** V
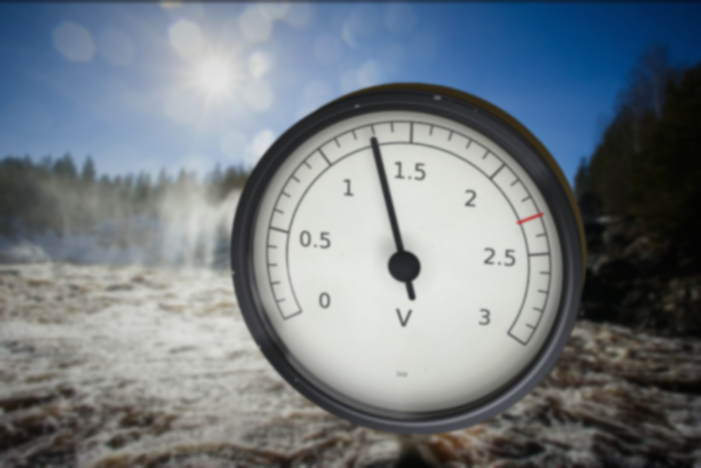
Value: **1.3** V
